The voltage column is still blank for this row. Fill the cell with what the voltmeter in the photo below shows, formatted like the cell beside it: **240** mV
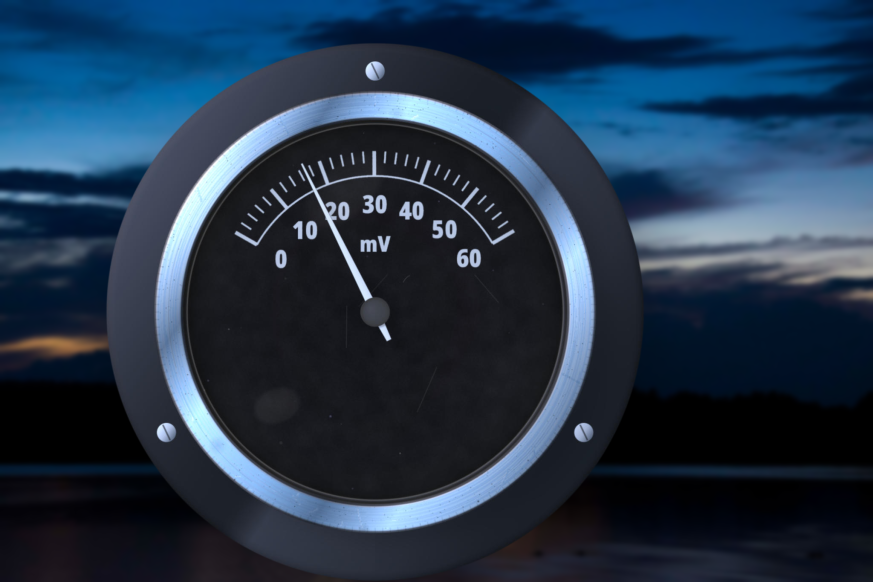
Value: **17** mV
